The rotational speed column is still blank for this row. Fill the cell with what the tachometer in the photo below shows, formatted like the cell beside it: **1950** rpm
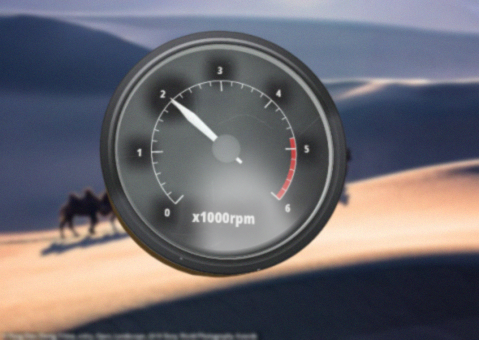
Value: **2000** rpm
